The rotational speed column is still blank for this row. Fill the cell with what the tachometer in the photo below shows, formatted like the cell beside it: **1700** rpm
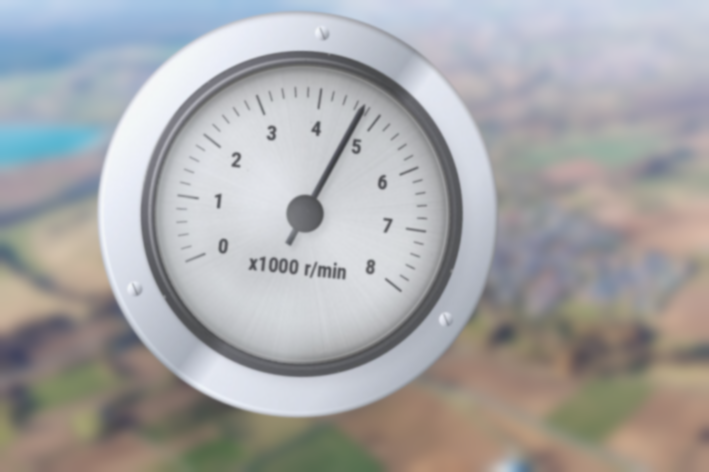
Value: **4700** rpm
